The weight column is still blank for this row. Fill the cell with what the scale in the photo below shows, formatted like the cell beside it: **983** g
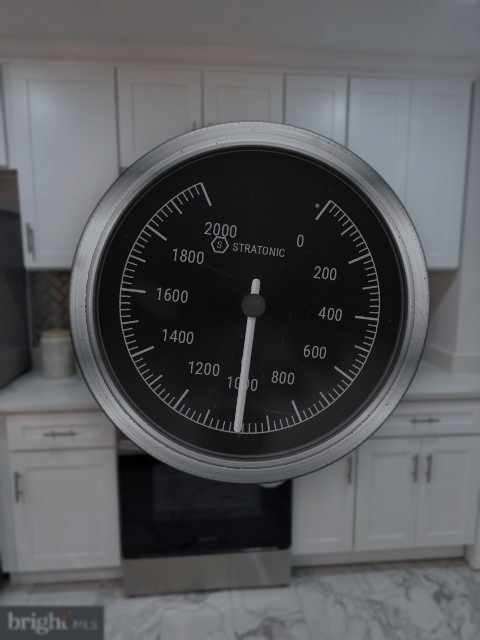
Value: **1000** g
